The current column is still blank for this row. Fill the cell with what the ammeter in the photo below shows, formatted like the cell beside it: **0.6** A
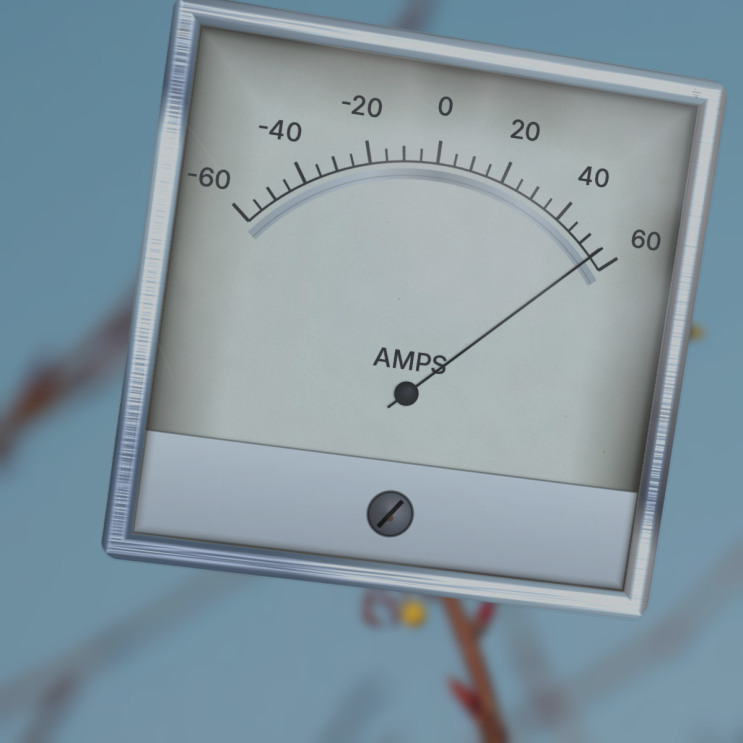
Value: **55** A
